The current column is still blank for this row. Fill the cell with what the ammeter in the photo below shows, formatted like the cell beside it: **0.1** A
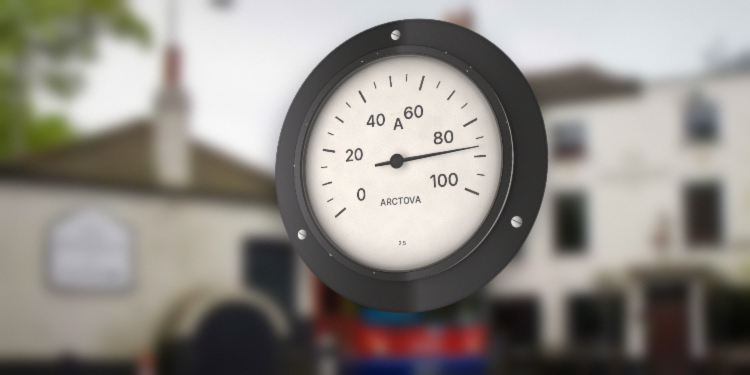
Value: **87.5** A
